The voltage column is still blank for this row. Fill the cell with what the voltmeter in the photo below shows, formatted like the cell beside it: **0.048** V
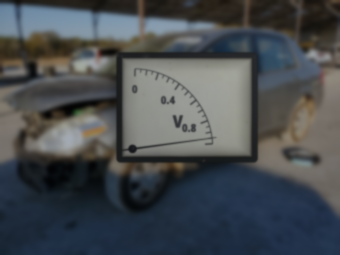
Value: **0.95** V
